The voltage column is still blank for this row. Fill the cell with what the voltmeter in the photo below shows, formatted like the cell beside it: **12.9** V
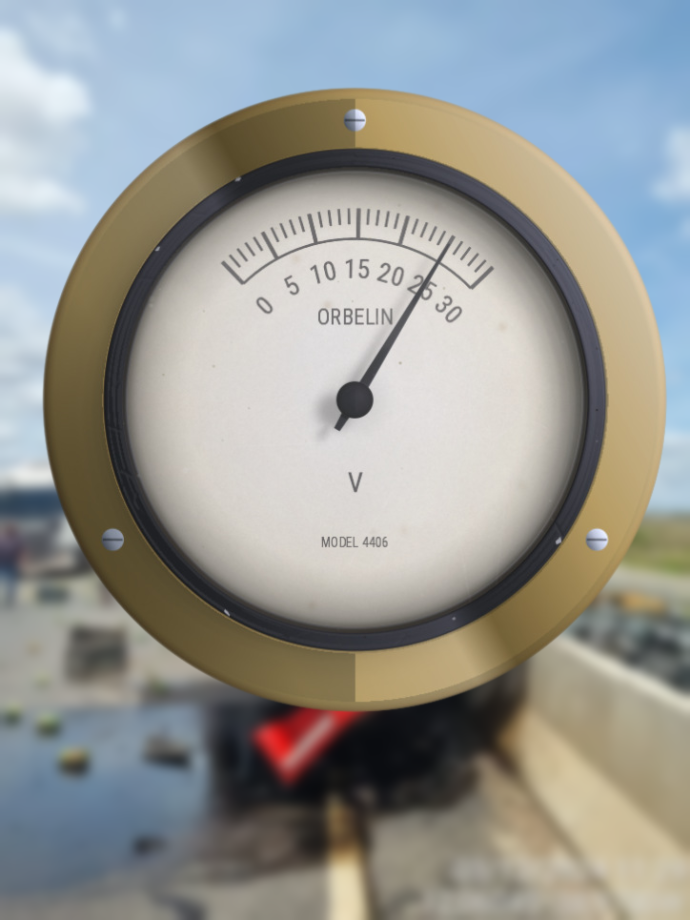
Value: **25** V
